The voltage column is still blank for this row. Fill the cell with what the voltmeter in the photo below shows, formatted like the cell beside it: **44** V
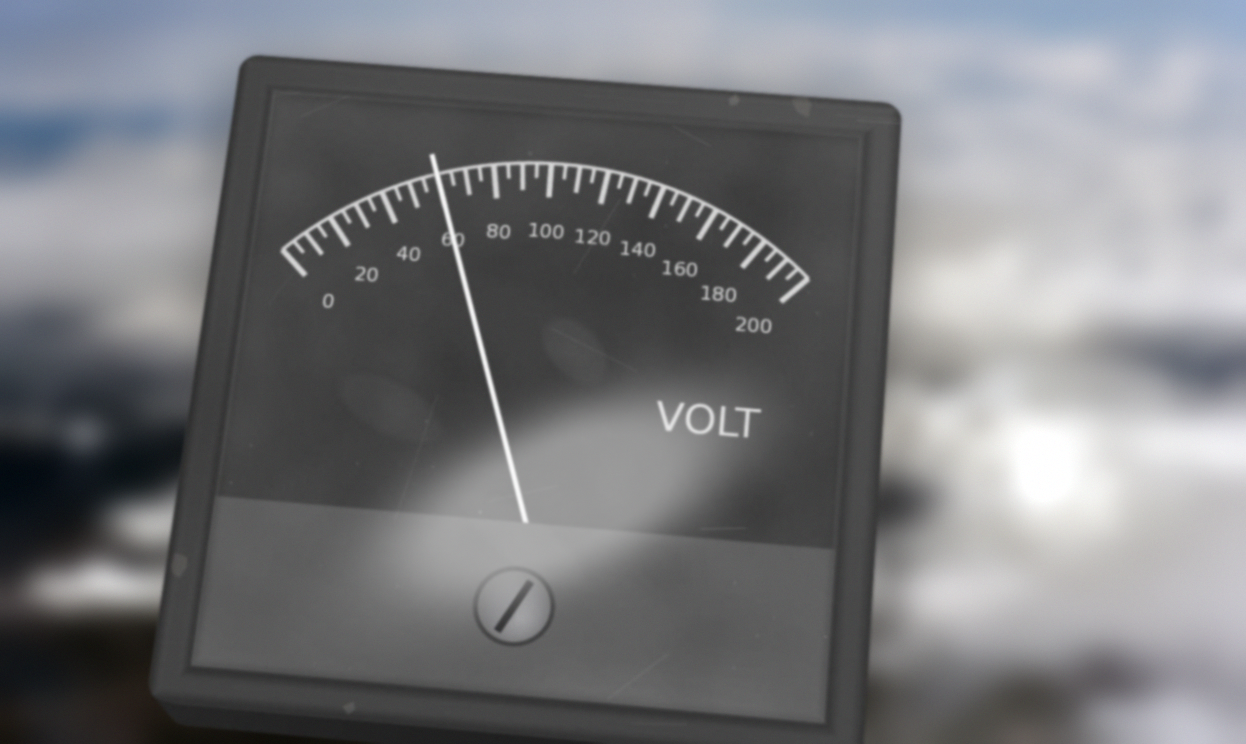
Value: **60** V
